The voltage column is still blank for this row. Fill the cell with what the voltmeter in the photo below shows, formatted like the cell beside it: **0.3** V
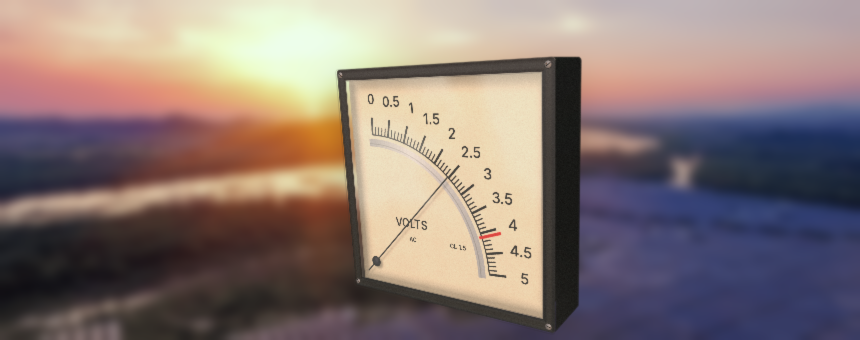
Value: **2.5** V
